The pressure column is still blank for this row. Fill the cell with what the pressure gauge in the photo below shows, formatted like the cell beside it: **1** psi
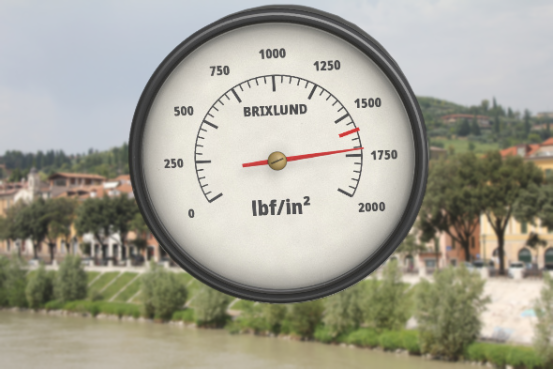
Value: **1700** psi
